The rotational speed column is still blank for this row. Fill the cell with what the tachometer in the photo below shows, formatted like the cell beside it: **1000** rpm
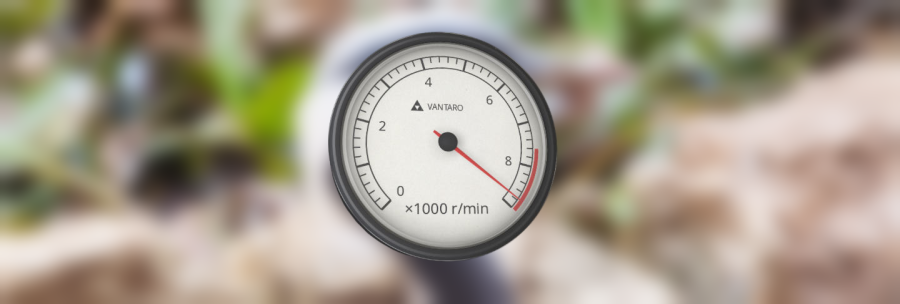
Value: **8800** rpm
